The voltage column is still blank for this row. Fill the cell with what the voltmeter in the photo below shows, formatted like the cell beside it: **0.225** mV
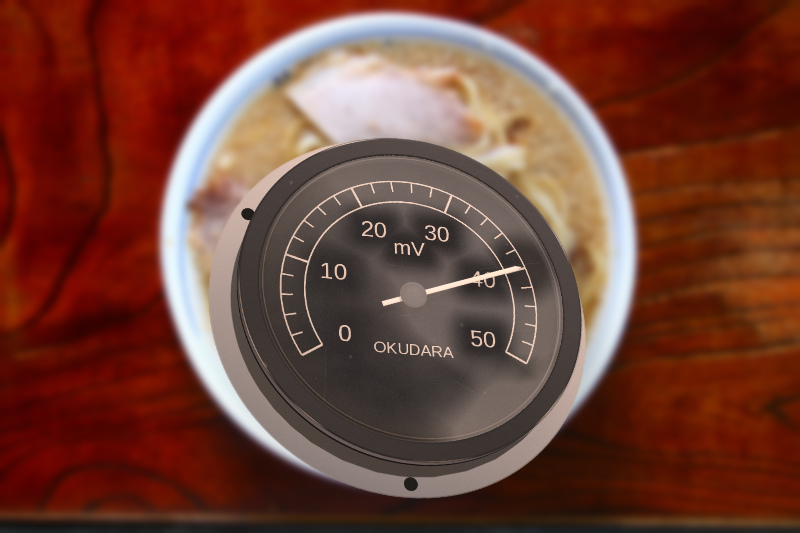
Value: **40** mV
